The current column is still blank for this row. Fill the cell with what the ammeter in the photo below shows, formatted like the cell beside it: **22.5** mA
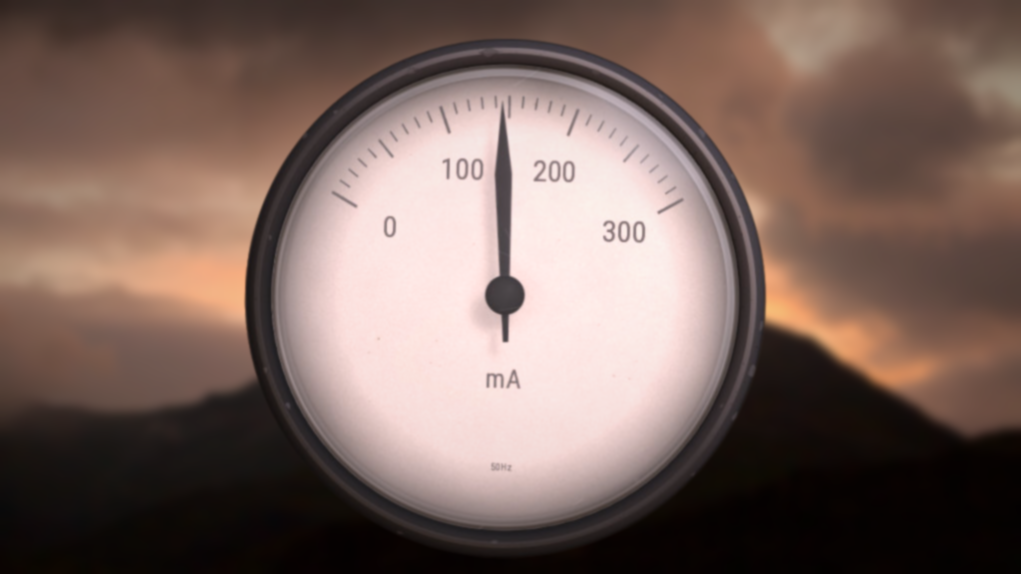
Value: **145** mA
